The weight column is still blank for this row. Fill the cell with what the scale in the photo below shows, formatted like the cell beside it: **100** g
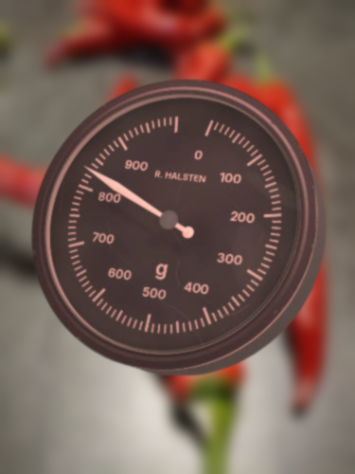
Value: **830** g
